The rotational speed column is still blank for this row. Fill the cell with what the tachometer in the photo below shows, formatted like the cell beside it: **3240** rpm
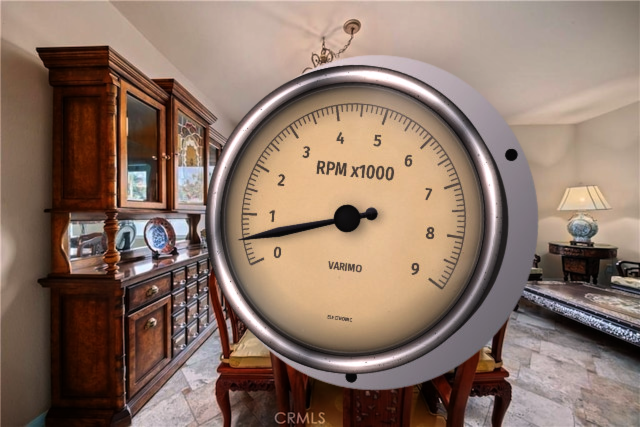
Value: **500** rpm
